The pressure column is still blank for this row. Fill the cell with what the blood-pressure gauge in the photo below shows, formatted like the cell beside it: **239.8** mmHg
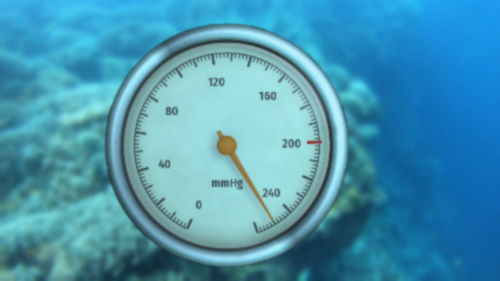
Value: **250** mmHg
